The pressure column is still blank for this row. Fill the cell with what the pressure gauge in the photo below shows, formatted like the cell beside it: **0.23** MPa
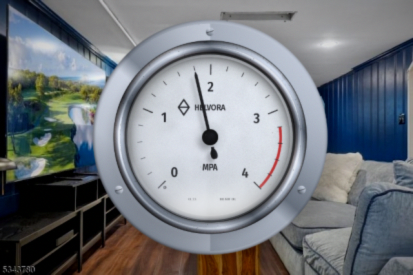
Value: **1.8** MPa
